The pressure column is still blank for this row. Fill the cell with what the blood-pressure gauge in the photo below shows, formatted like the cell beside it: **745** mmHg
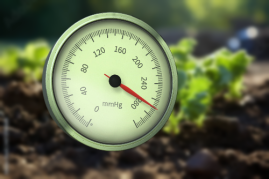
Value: **270** mmHg
